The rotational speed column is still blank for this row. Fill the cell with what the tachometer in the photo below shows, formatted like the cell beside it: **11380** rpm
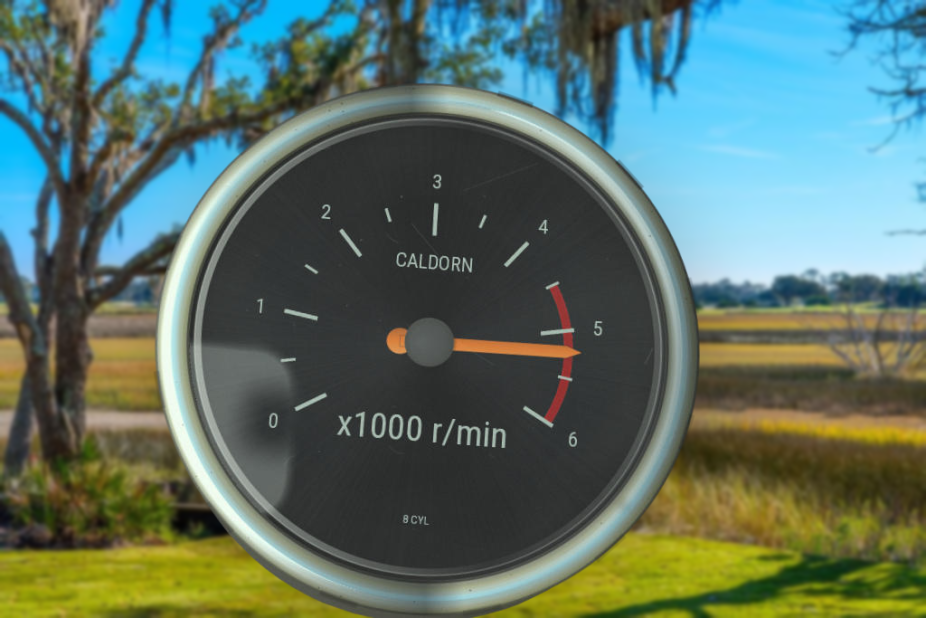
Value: **5250** rpm
